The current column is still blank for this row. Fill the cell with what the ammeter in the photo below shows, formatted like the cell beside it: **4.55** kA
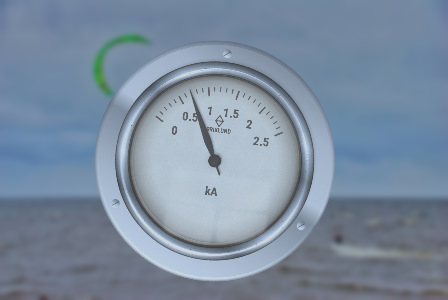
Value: **0.7** kA
